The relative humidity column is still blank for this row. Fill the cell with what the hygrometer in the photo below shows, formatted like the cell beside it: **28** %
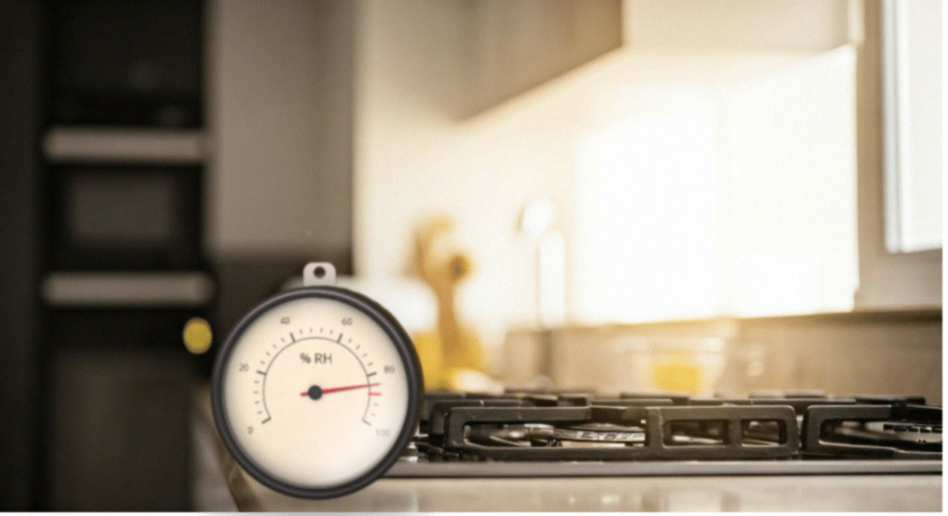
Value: **84** %
